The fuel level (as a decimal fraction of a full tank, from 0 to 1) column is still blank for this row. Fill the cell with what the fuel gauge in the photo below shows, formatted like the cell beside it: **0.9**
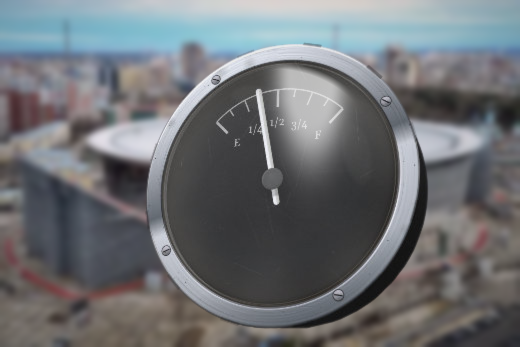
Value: **0.375**
